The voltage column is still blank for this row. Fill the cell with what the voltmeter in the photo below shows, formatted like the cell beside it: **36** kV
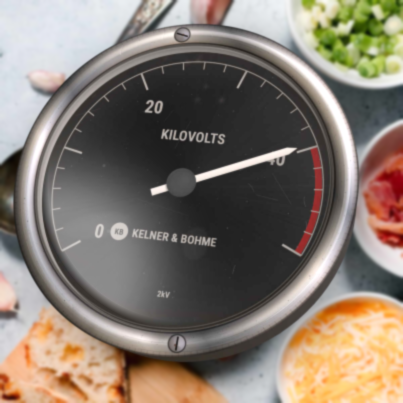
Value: **40** kV
